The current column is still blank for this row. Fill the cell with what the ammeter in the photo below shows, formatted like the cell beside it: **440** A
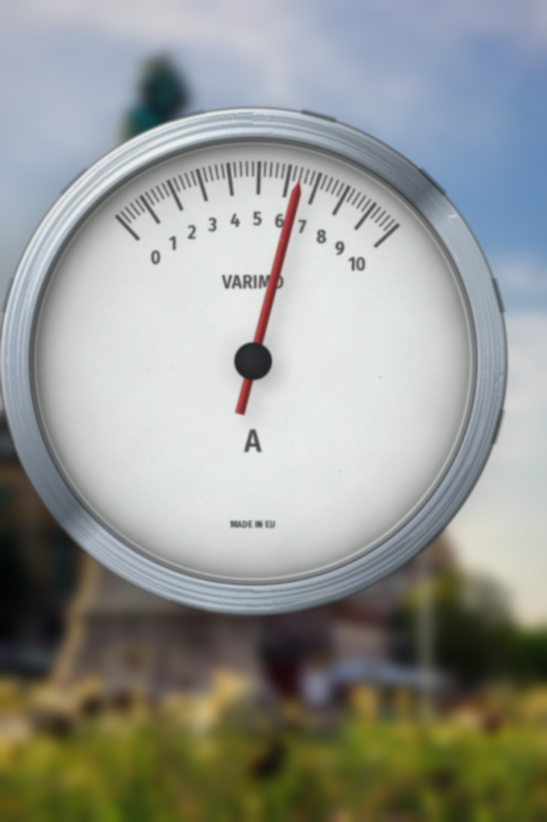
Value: **6.4** A
